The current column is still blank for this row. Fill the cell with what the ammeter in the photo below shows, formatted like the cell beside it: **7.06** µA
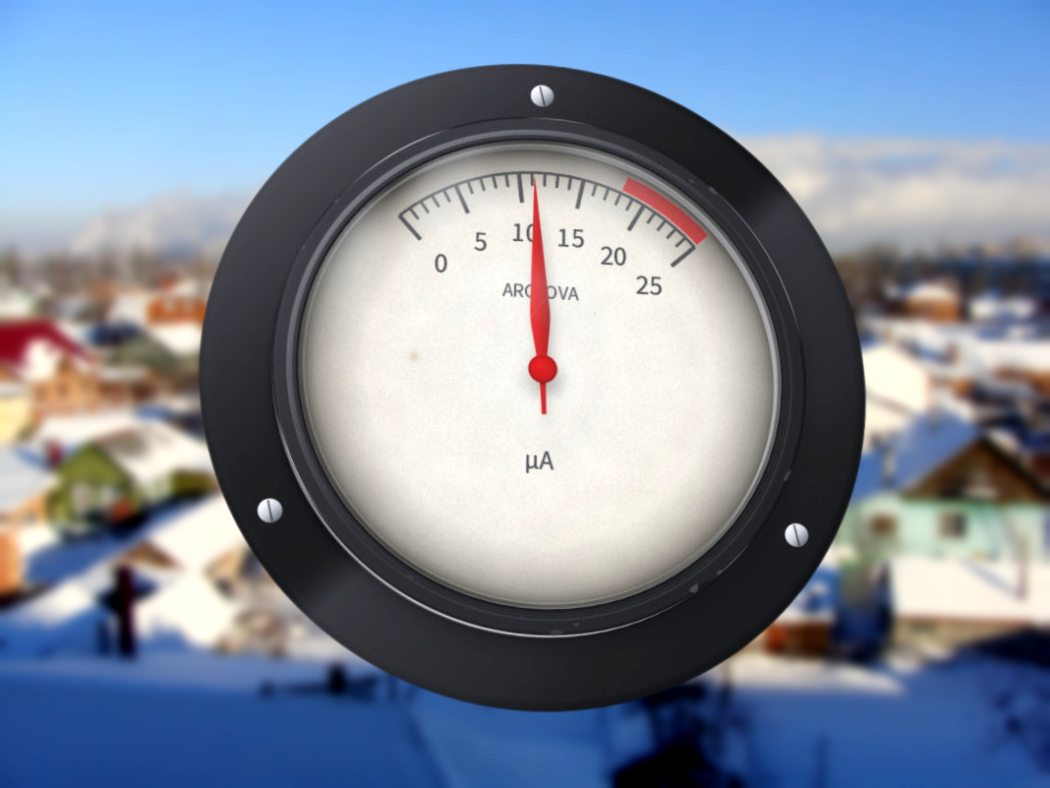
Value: **11** µA
